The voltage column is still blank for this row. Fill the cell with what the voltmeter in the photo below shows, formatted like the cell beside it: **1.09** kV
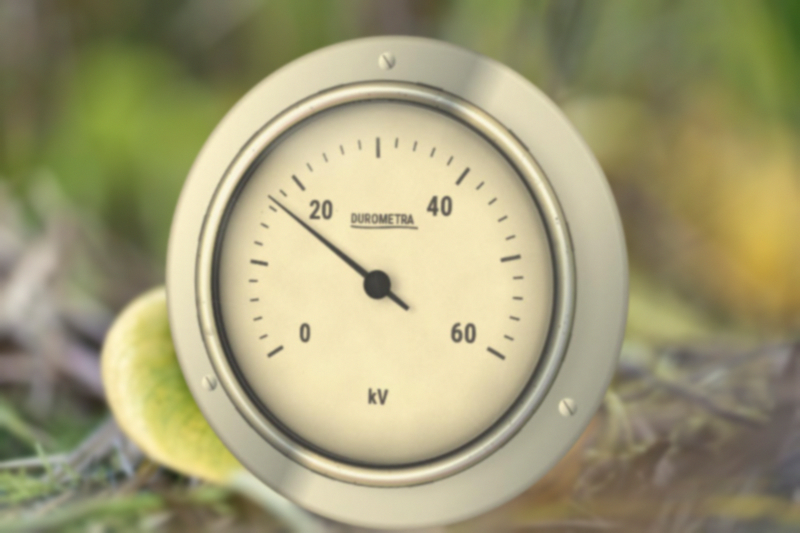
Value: **17** kV
